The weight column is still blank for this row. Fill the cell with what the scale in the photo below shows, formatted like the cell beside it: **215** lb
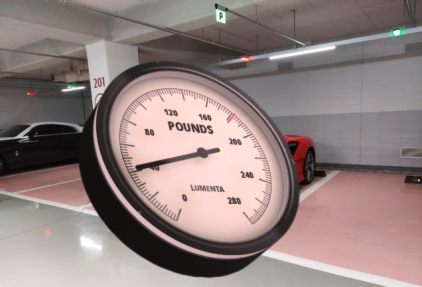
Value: **40** lb
